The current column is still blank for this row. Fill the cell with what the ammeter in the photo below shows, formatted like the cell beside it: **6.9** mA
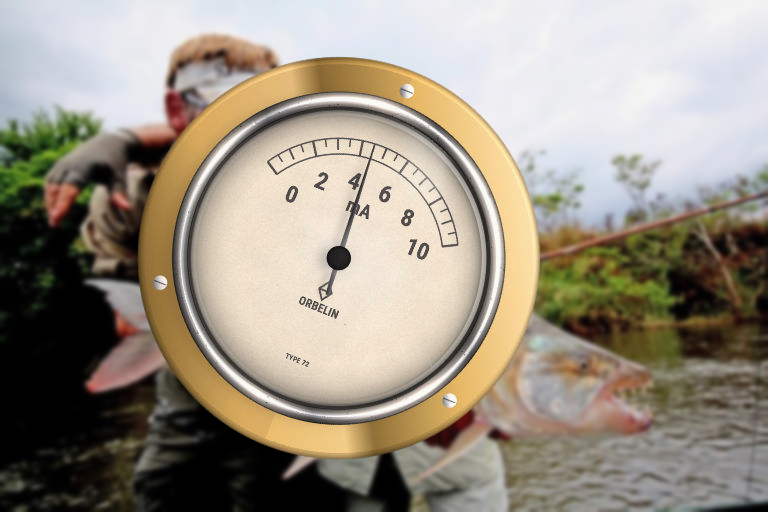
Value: **4.5** mA
